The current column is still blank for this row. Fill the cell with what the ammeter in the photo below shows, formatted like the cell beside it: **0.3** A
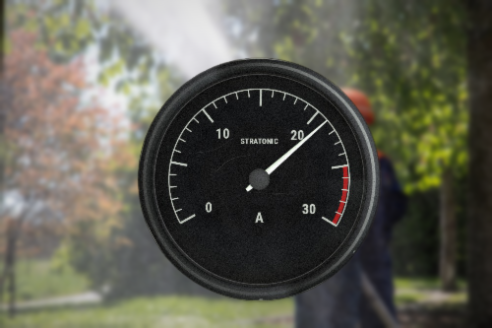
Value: **21** A
